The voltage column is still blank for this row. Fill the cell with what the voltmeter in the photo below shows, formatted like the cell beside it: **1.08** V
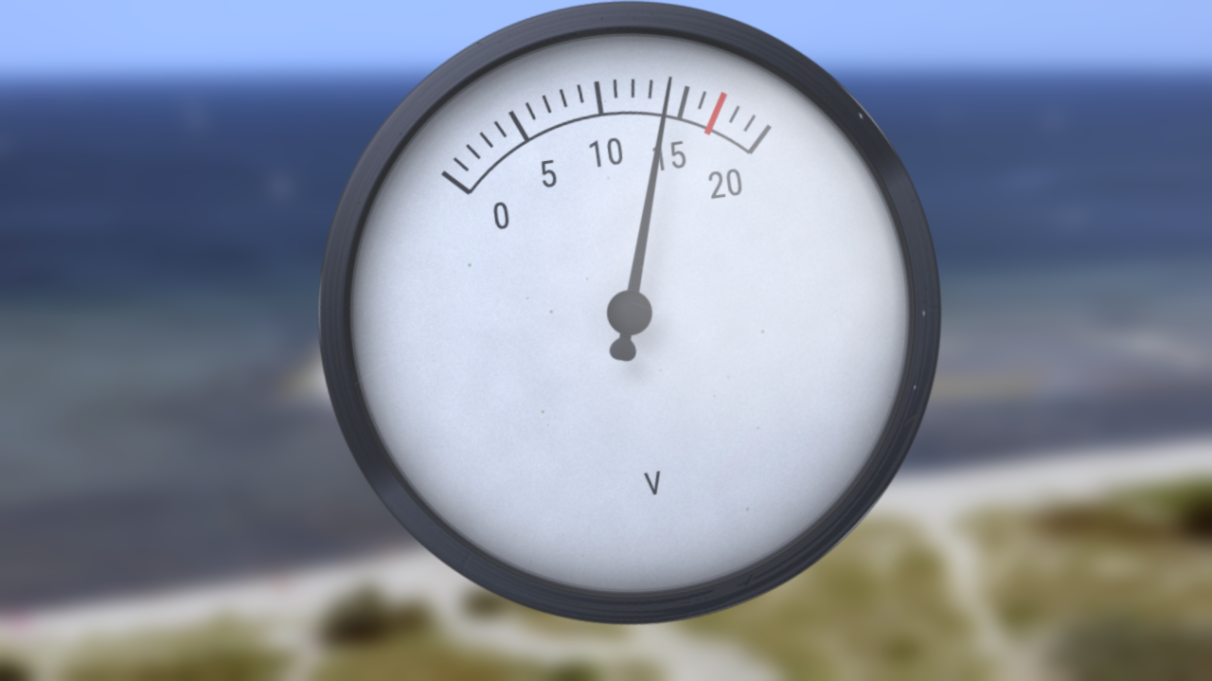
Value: **14** V
